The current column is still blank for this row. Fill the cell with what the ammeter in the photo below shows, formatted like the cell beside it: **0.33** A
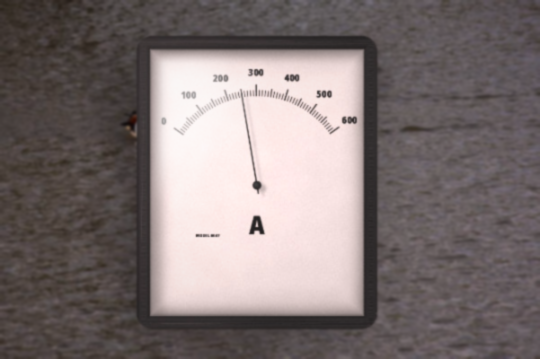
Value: **250** A
